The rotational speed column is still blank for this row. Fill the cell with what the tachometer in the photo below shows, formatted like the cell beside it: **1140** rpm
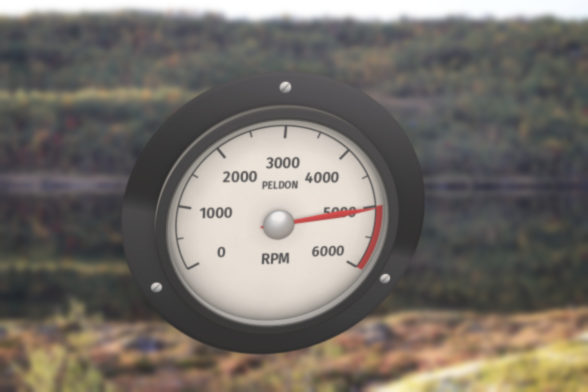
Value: **5000** rpm
